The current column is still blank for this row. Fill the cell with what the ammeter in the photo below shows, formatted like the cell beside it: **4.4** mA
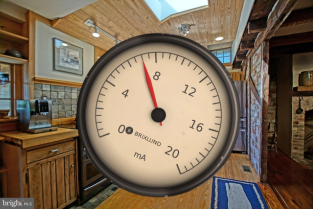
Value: **7** mA
